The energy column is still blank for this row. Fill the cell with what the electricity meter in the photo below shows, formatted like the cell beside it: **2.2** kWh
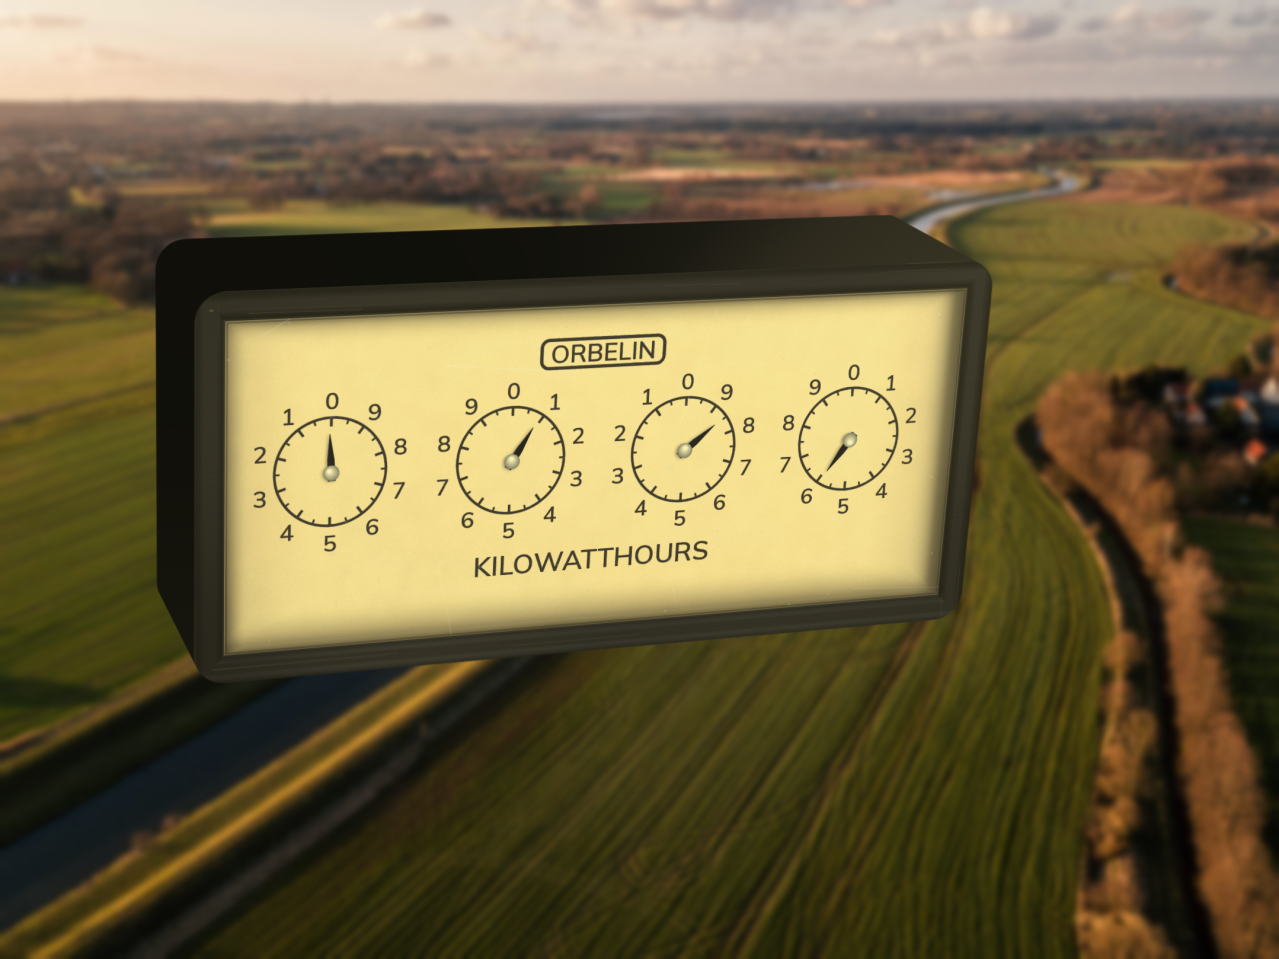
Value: **86** kWh
